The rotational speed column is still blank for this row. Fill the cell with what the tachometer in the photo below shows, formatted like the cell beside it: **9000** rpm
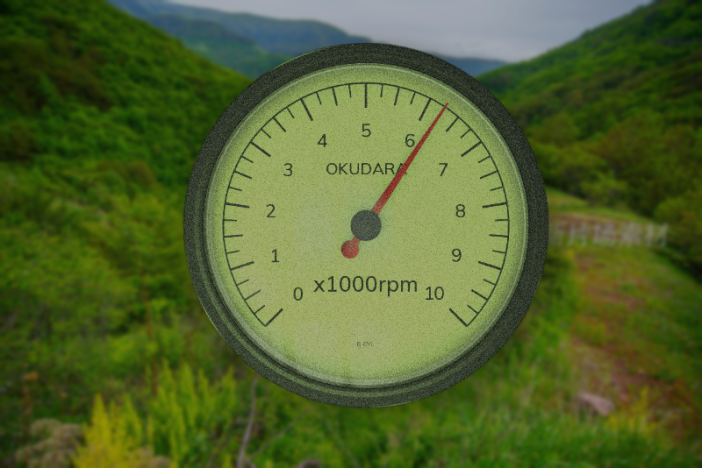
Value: **6250** rpm
